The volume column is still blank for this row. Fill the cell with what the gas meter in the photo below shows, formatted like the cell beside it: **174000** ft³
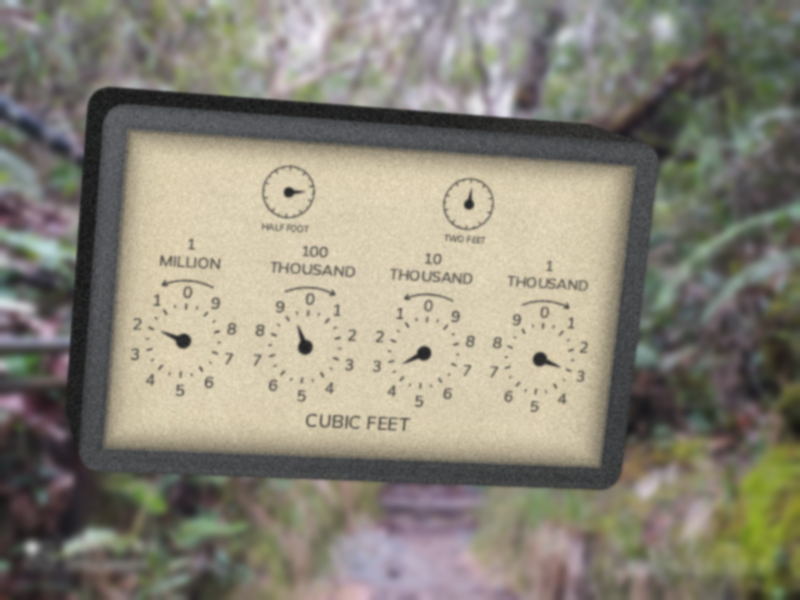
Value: **193300** ft³
